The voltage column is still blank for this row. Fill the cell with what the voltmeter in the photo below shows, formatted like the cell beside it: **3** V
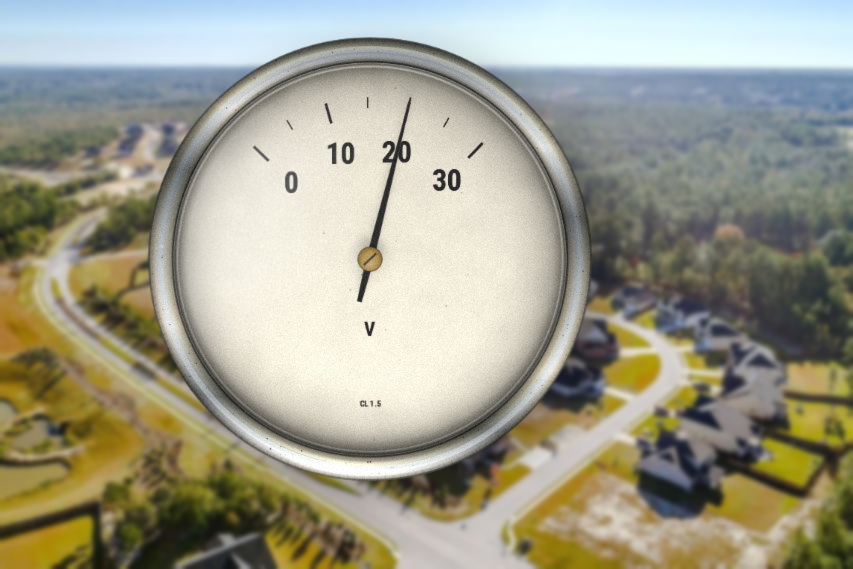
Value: **20** V
